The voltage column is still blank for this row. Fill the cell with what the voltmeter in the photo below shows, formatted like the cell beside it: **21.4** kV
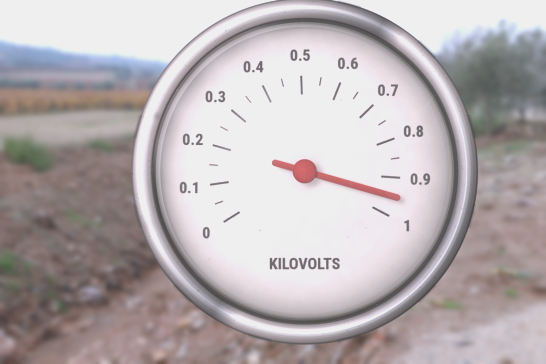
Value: **0.95** kV
